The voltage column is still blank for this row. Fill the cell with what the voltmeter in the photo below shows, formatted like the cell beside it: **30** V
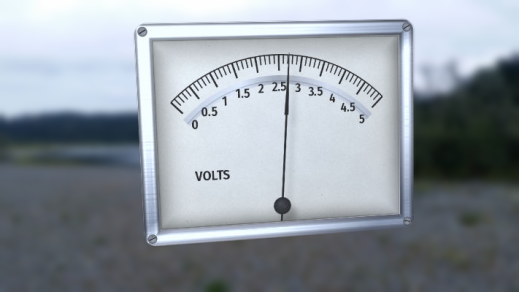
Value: **2.7** V
